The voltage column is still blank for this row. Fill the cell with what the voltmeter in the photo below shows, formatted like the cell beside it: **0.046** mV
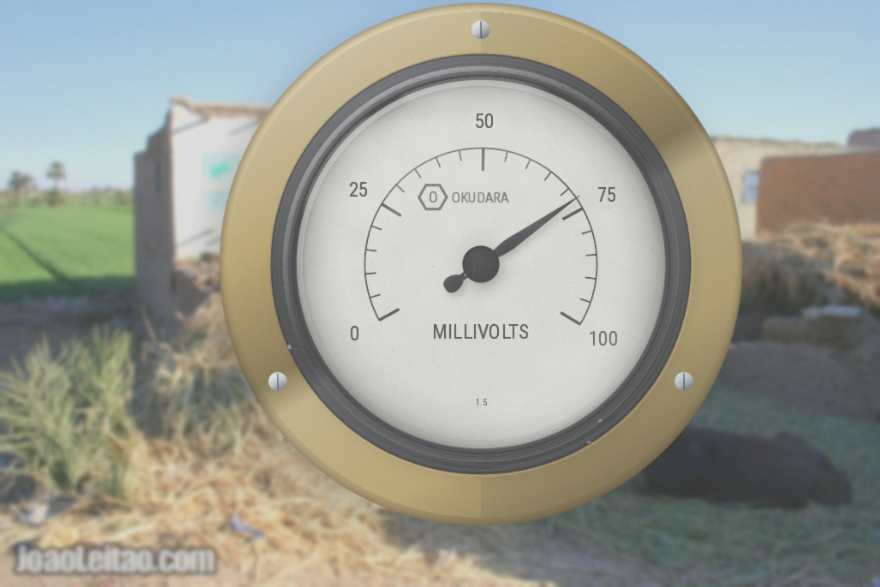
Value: **72.5** mV
